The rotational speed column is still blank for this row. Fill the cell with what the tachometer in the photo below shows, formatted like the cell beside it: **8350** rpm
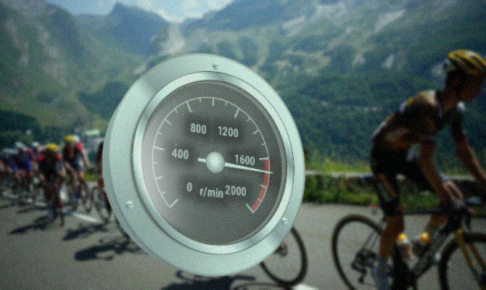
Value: **1700** rpm
